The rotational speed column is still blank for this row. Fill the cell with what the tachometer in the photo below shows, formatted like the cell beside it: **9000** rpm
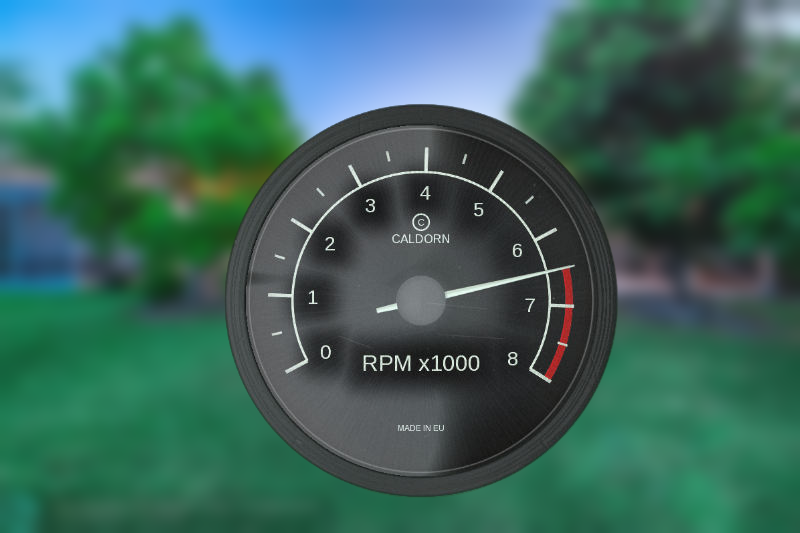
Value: **6500** rpm
